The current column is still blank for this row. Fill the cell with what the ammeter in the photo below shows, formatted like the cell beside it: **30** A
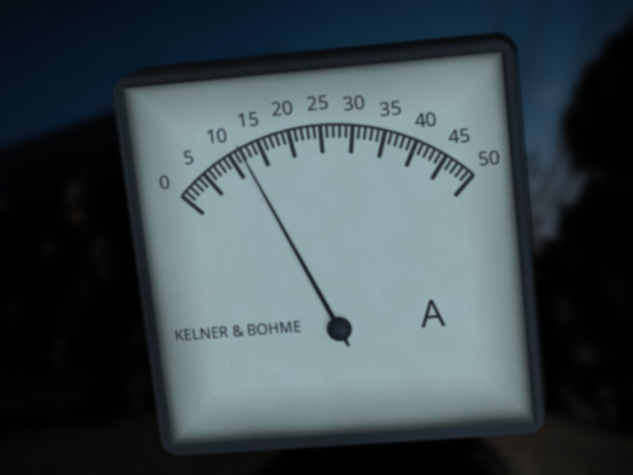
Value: **12** A
